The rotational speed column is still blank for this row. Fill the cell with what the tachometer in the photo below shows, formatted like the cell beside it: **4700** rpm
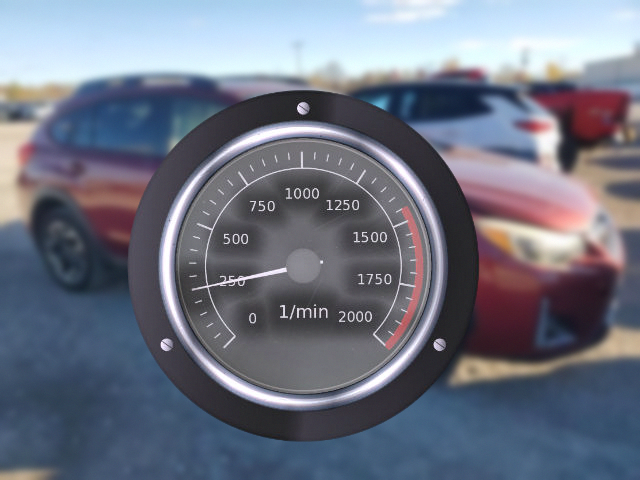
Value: **250** rpm
